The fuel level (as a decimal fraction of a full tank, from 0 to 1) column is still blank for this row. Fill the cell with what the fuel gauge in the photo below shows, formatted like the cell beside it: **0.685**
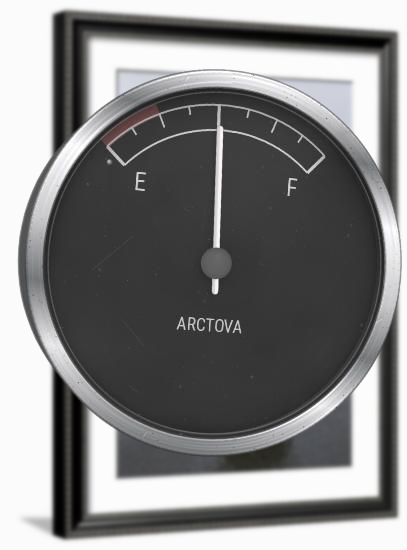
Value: **0.5**
